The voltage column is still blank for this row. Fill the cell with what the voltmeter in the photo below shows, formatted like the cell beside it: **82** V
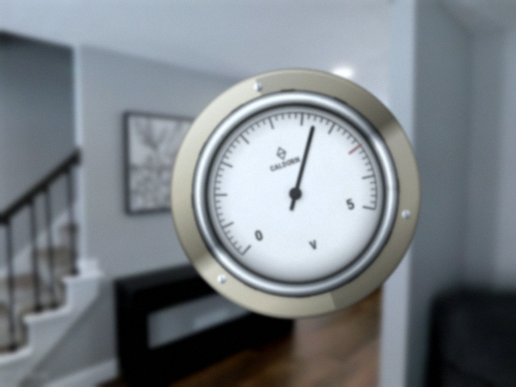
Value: **3.2** V
